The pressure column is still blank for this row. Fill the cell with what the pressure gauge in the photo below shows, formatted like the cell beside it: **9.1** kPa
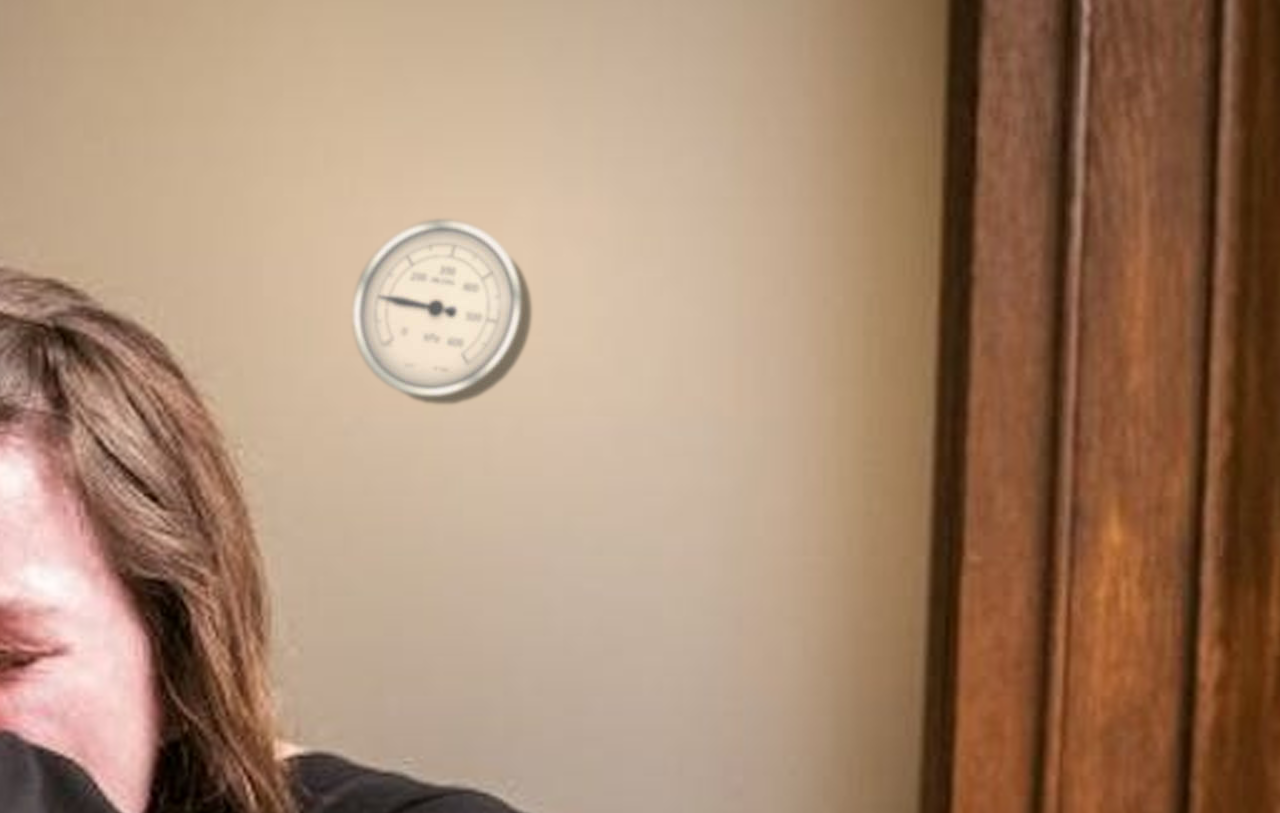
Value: **100** kPa
